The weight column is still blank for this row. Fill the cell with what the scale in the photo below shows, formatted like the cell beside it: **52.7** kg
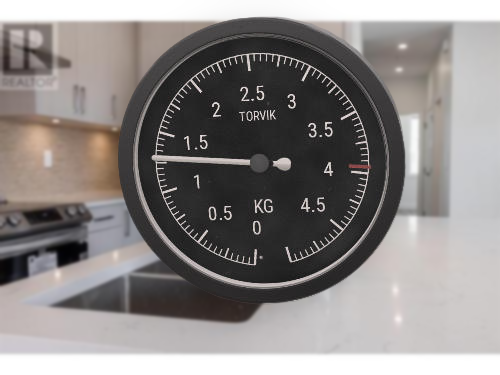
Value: **1.3** kg
